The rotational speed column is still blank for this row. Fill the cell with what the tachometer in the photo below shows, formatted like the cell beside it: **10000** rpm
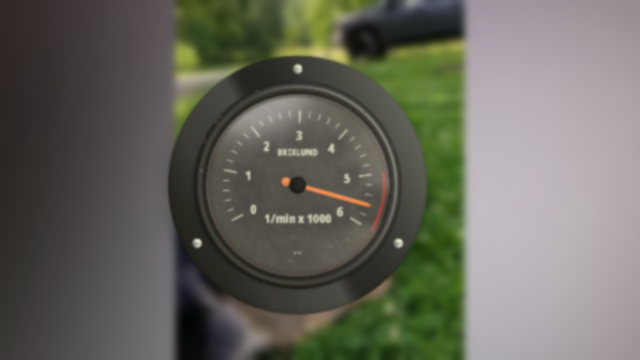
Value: **5600** rpm
